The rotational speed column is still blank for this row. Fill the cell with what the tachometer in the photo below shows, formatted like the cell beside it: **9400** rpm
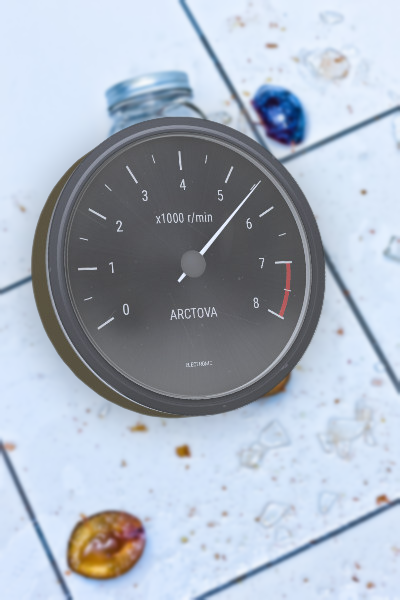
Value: **5500** rpm
